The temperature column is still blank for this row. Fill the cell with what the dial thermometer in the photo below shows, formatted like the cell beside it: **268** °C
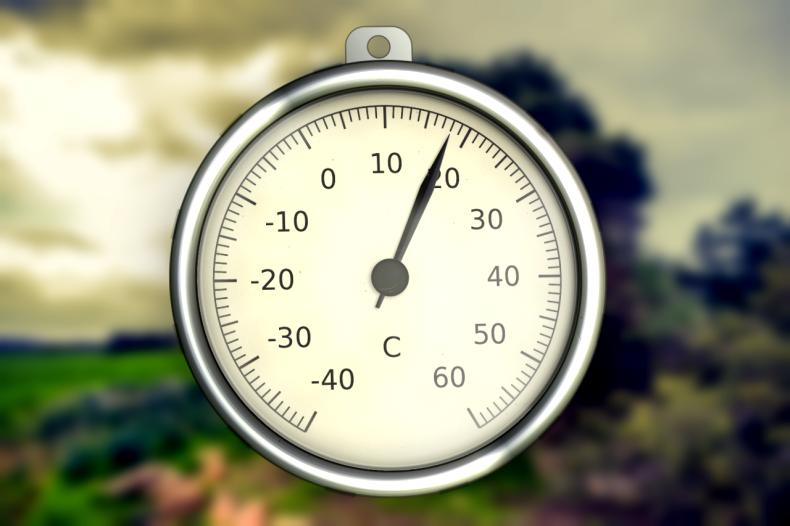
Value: **18** °C
